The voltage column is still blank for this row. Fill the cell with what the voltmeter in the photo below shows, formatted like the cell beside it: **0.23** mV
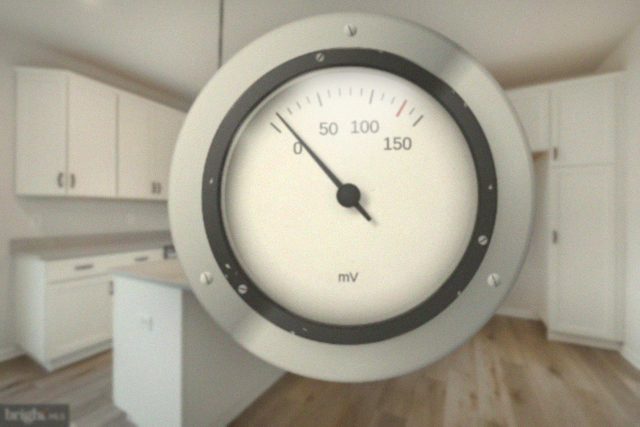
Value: **10** mV
